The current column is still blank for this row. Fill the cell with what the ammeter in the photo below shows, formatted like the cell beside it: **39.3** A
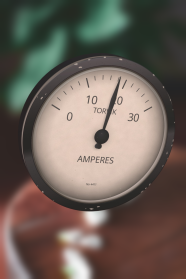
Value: **18** A
